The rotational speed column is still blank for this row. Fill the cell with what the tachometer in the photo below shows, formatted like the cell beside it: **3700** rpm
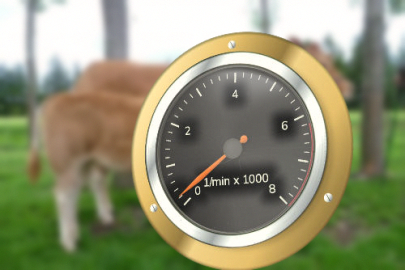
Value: **200** rpm
